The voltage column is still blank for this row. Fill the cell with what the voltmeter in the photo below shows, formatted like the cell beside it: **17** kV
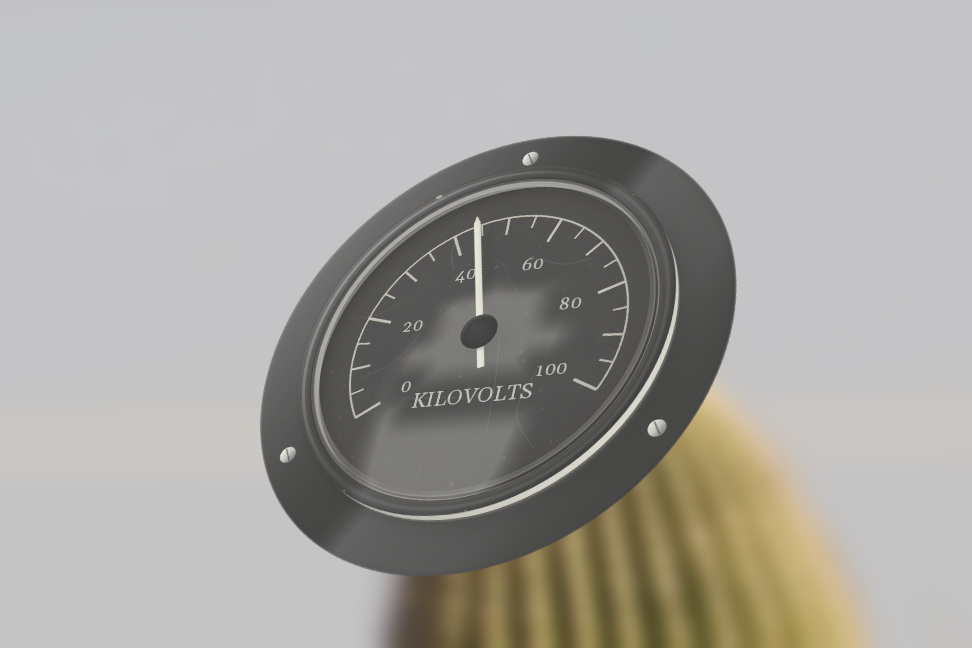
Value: **45** kV
